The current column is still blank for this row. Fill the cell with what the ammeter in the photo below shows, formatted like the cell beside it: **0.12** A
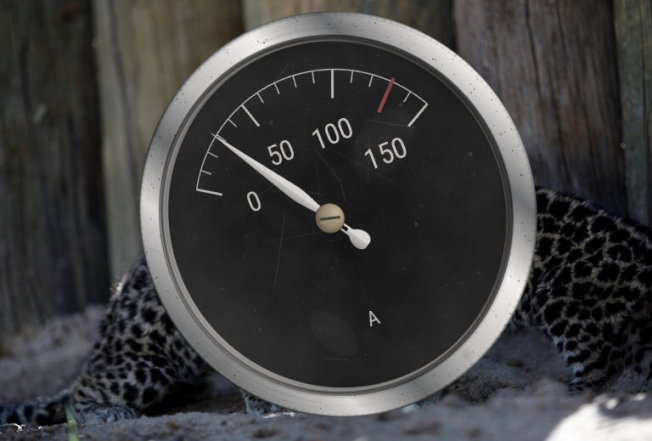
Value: **30** A
